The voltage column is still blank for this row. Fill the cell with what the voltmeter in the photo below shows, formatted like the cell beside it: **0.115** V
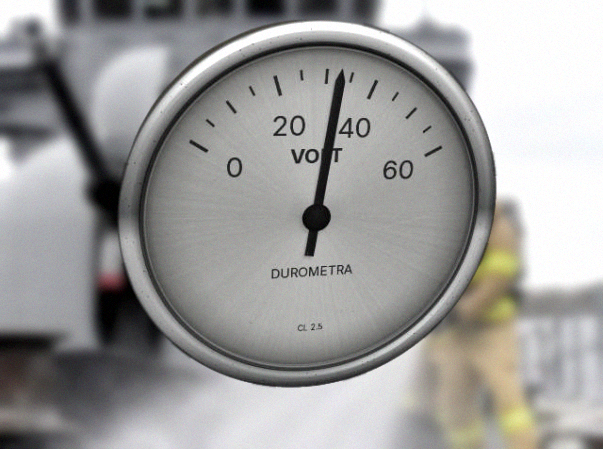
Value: **32.5** V
